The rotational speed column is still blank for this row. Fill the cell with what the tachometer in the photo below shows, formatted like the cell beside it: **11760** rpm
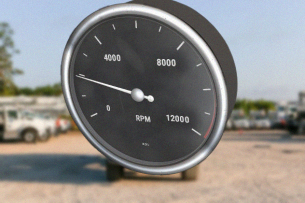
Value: **2000** rpm
